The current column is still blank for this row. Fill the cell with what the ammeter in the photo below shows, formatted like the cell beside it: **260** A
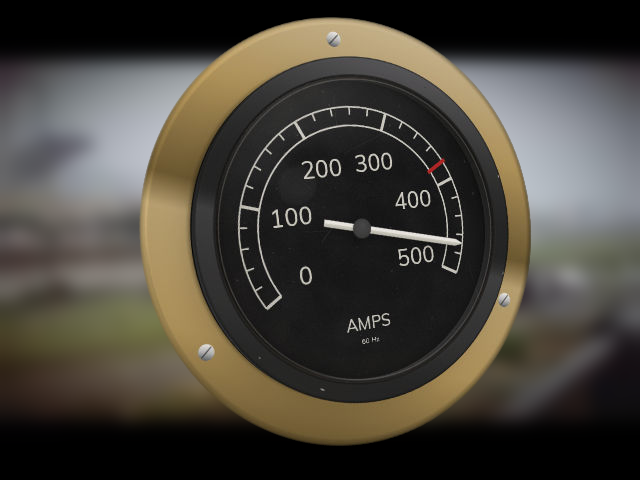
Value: **470** A
